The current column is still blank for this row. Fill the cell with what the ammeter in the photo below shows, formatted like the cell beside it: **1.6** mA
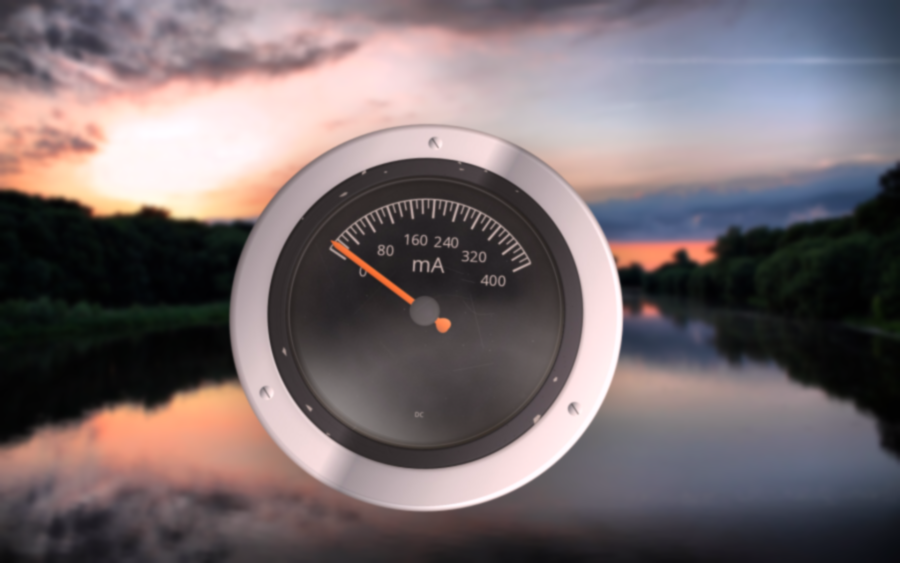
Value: **10** mA
